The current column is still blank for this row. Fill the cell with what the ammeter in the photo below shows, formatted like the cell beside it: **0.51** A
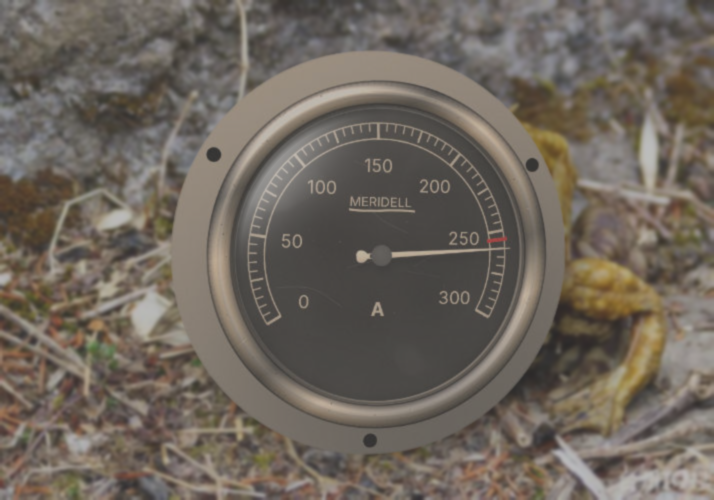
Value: **260** A
